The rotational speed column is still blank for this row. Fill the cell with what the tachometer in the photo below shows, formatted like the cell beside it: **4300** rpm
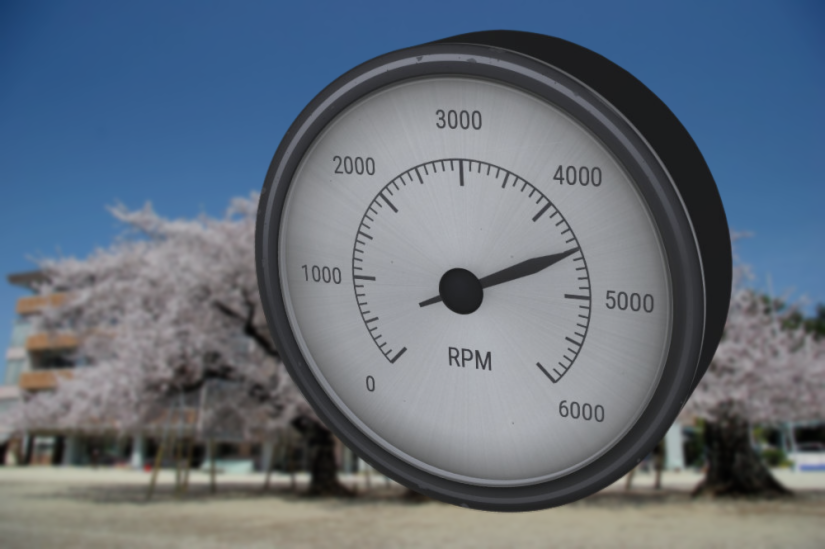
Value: **4500** rpm
